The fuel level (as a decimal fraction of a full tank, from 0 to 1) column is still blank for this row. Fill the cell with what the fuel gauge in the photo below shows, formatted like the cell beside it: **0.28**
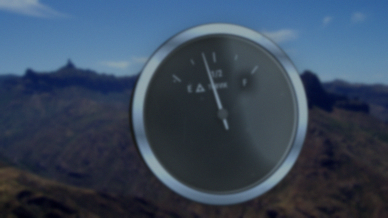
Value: **0.375**
